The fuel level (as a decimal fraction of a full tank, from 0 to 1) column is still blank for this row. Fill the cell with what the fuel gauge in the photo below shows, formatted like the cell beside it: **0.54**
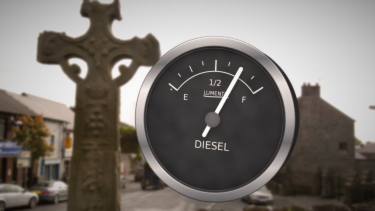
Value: **0.75**
